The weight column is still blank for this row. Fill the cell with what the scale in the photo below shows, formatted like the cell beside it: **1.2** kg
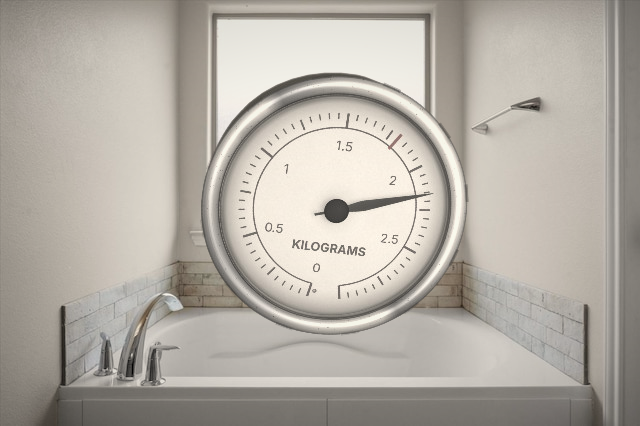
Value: **2.15** kg
